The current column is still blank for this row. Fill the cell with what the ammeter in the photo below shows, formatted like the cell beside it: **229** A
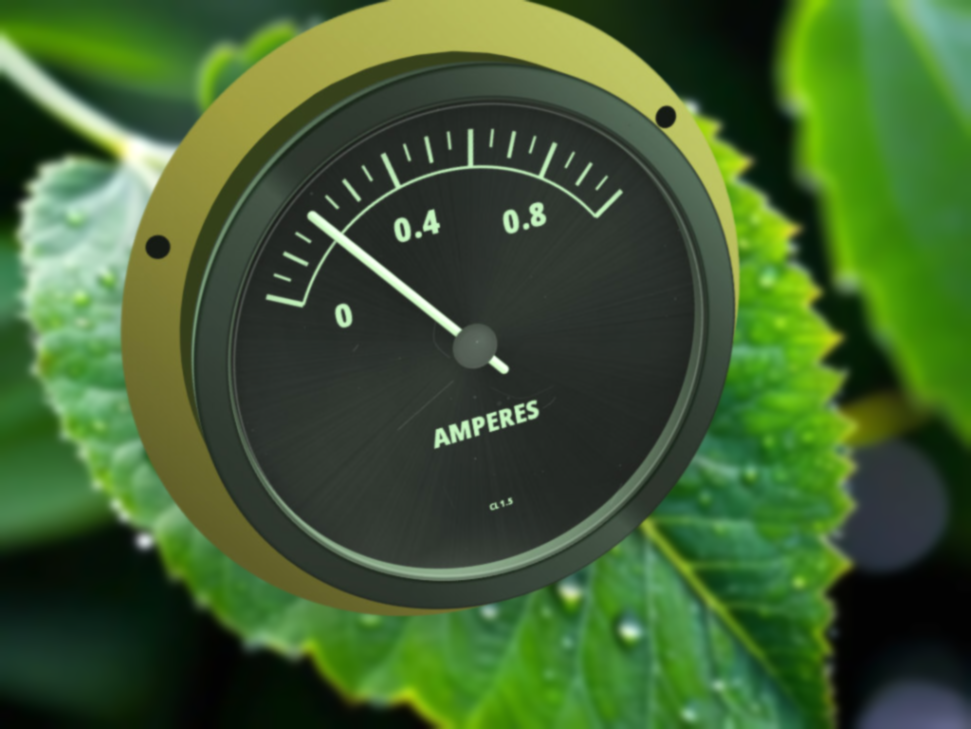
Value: **0.2** A
